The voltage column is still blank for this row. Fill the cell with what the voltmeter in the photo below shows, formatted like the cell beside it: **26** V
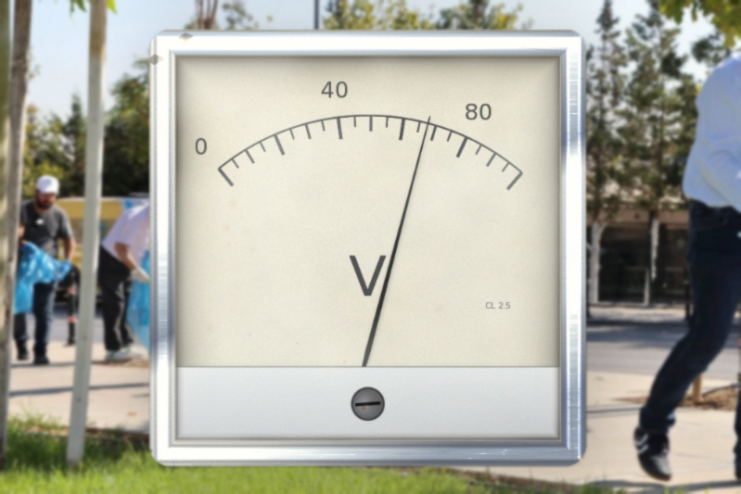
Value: **67.5** V
